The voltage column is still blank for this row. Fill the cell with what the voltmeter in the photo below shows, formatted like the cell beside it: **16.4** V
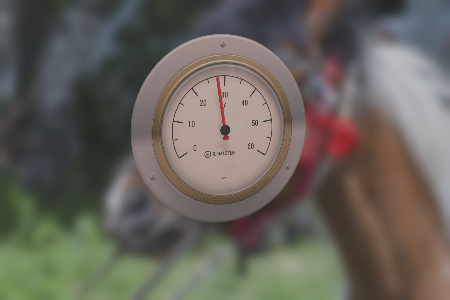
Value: **27.5** V
